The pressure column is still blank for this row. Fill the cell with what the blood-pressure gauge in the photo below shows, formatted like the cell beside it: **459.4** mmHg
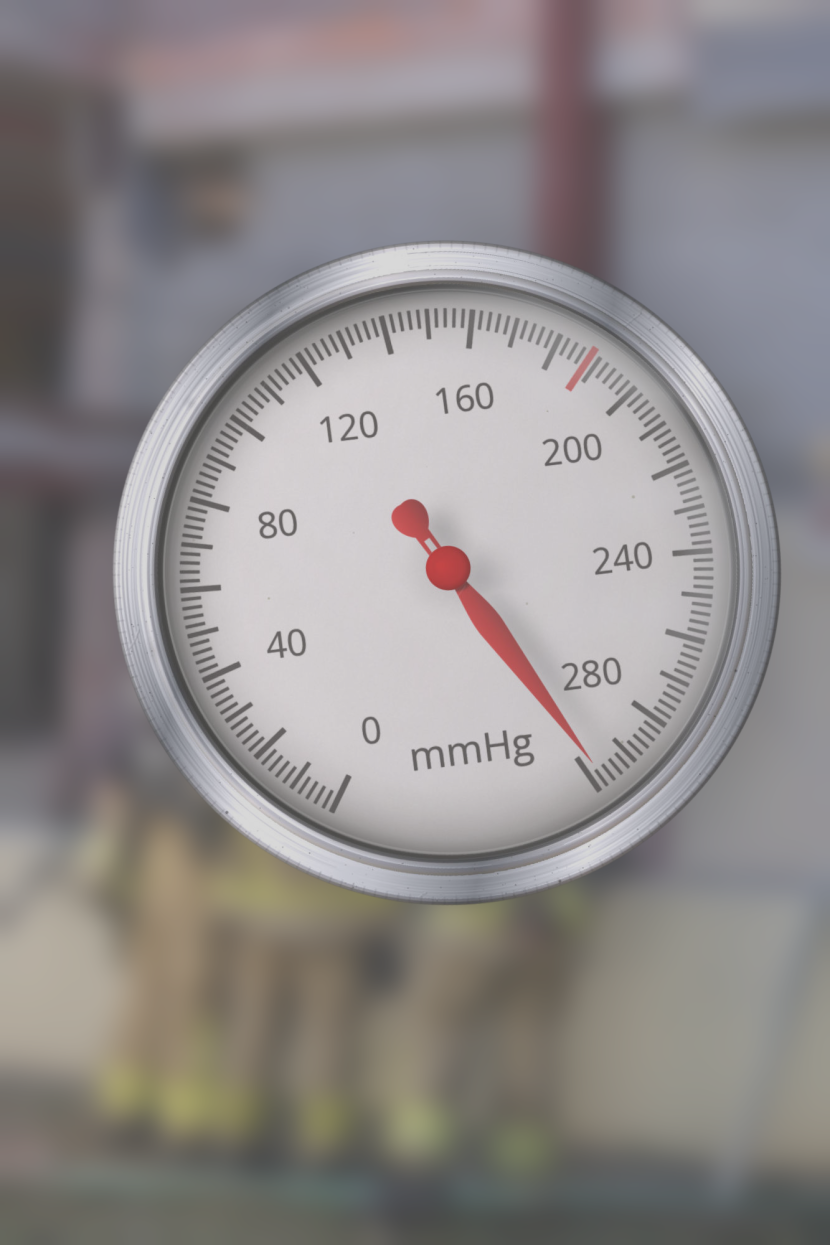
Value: **298** mmHg
